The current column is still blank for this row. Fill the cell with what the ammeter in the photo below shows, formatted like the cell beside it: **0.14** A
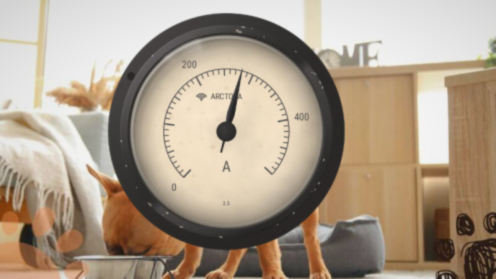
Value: **280** A
